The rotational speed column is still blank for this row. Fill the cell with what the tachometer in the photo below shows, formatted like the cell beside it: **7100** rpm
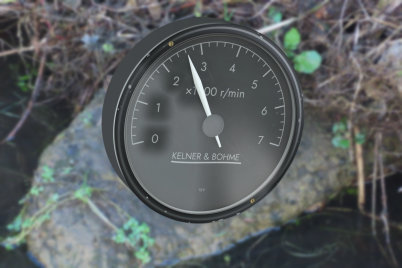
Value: **2600** rpm
